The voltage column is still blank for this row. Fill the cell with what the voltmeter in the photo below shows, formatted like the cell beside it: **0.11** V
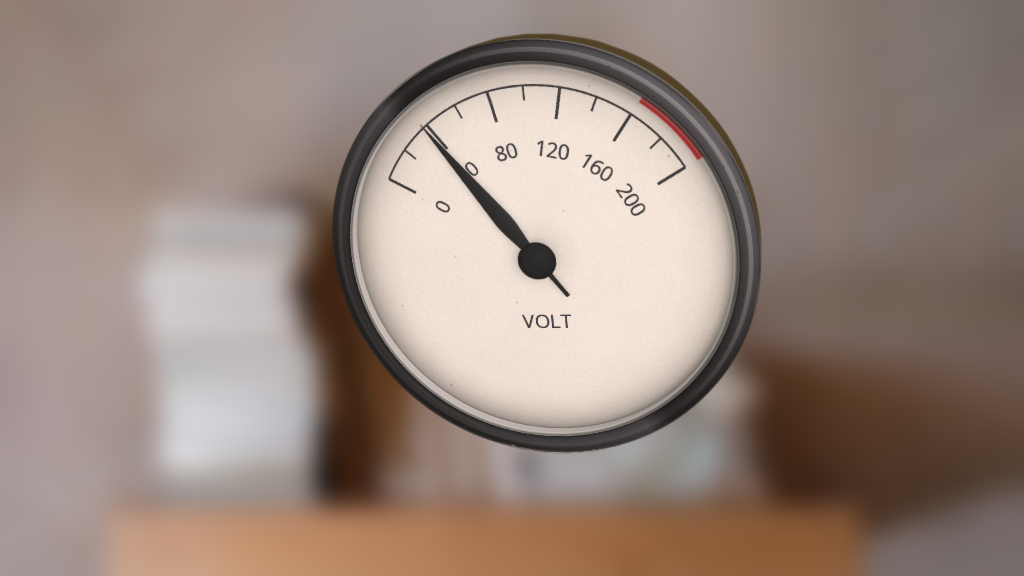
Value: **40** V
